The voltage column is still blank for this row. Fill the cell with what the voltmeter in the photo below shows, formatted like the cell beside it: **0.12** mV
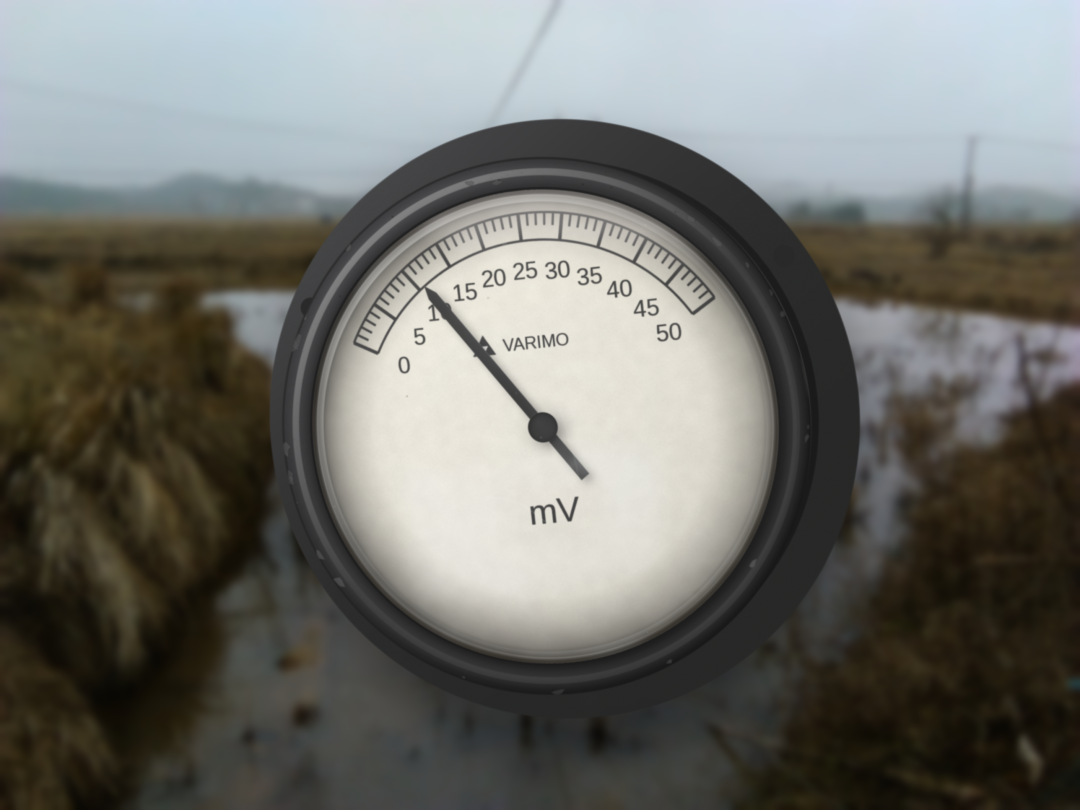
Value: **11** mV
